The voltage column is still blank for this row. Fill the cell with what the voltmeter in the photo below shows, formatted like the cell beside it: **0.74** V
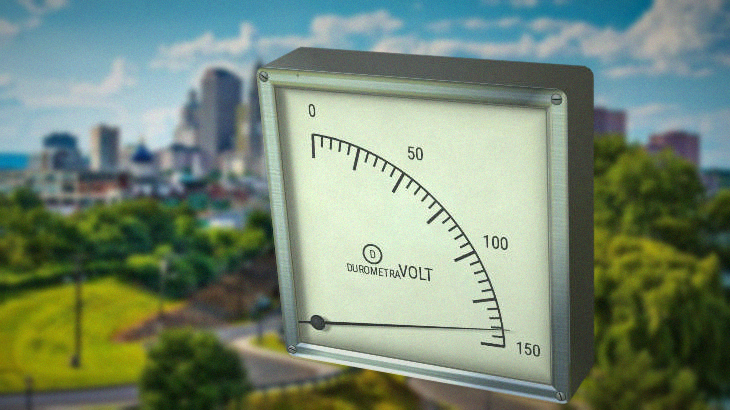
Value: **140** V
